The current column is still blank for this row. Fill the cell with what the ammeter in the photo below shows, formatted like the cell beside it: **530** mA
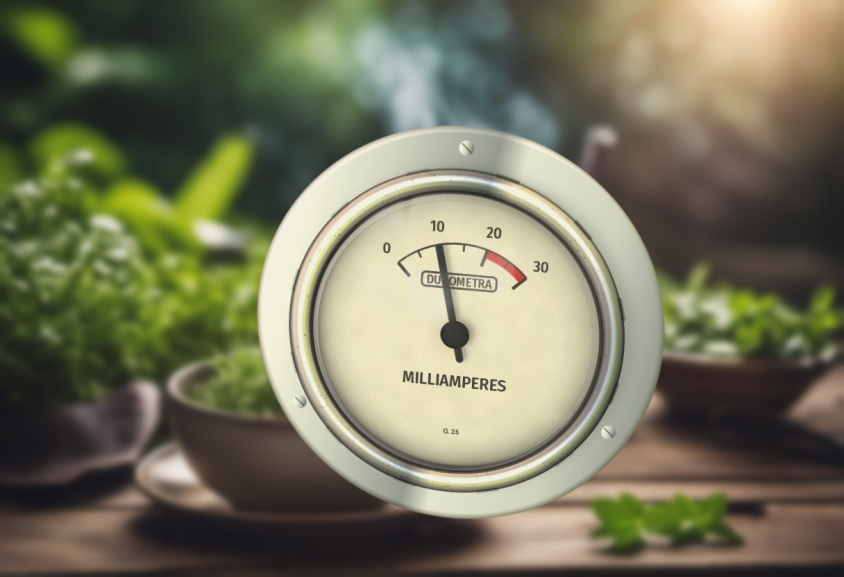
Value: **10** mA
